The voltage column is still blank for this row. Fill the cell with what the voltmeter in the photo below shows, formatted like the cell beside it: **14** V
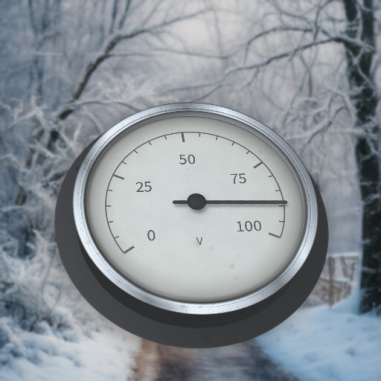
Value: **90** V
